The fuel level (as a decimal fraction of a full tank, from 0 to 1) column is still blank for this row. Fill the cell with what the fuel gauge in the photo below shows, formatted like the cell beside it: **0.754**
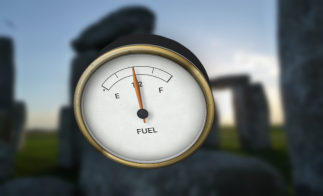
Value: **0.5**
